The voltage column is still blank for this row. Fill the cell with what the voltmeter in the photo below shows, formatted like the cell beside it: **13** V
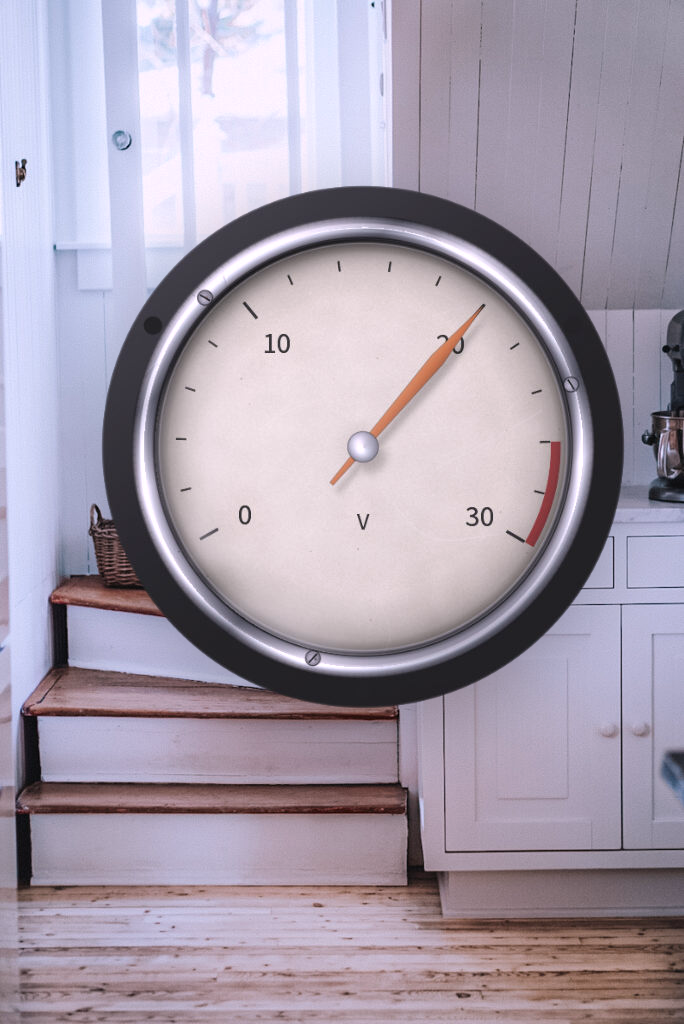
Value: **20** V
